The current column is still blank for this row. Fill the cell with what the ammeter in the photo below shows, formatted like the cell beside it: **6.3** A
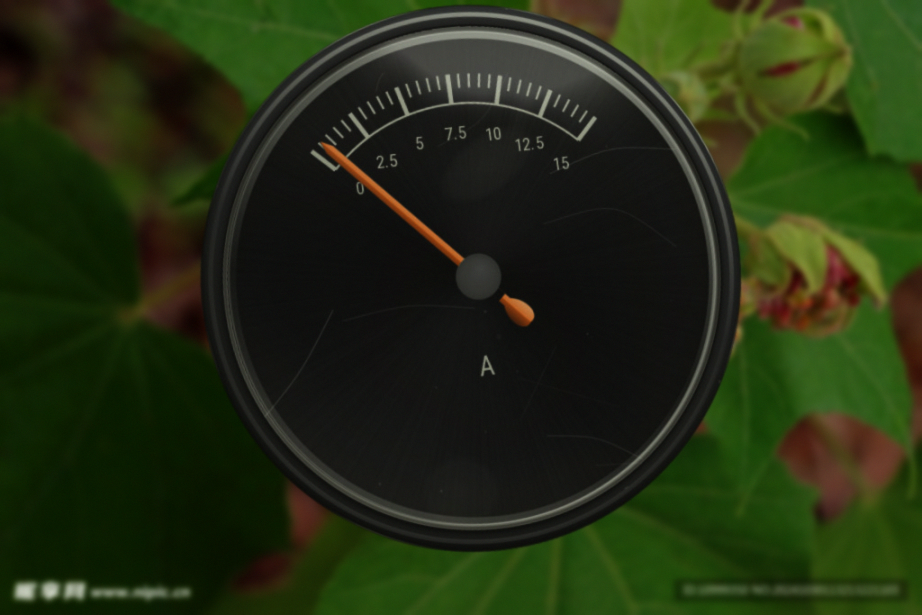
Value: **0.5** A
